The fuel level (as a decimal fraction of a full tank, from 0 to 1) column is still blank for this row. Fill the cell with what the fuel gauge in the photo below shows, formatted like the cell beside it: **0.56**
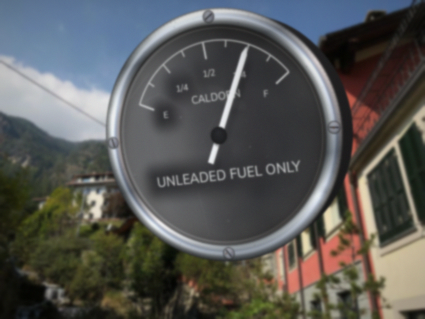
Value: **0.75**
